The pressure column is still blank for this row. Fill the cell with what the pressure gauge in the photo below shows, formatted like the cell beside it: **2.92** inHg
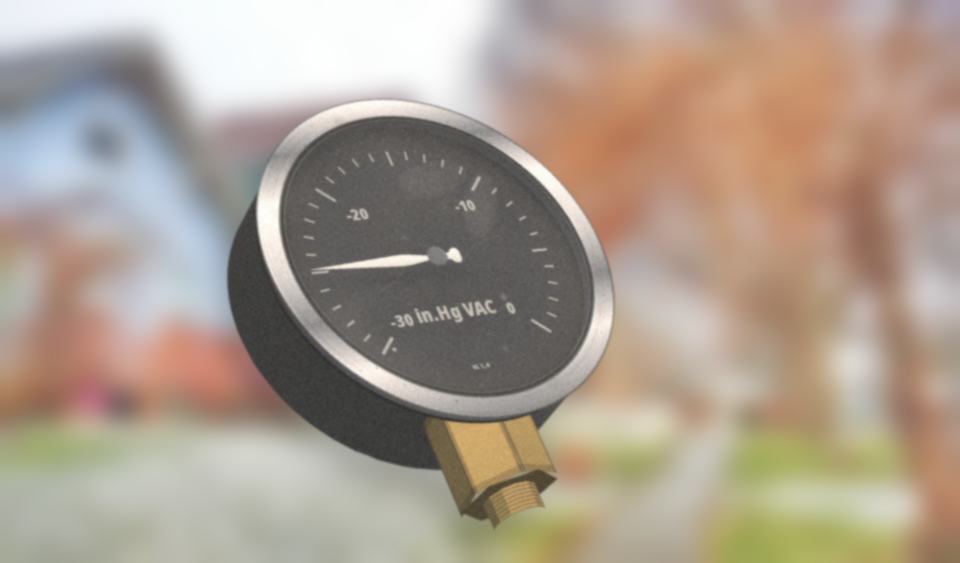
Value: **-25** inHg
